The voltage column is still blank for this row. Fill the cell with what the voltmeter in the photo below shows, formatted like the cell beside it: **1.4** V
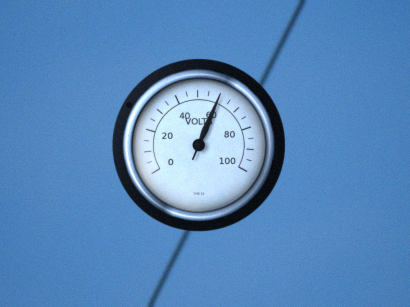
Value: **60** V
